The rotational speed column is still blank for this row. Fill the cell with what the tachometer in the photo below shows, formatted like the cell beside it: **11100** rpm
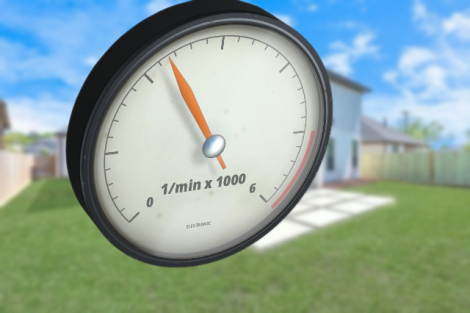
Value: **2300** rpm
